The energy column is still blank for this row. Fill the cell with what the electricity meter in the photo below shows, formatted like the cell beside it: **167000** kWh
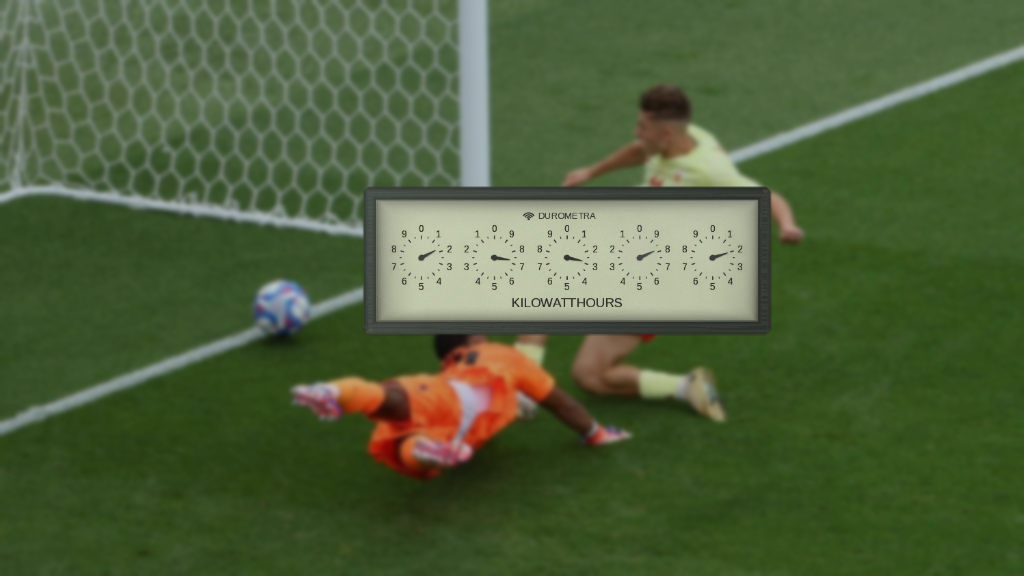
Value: **17282** kWh
